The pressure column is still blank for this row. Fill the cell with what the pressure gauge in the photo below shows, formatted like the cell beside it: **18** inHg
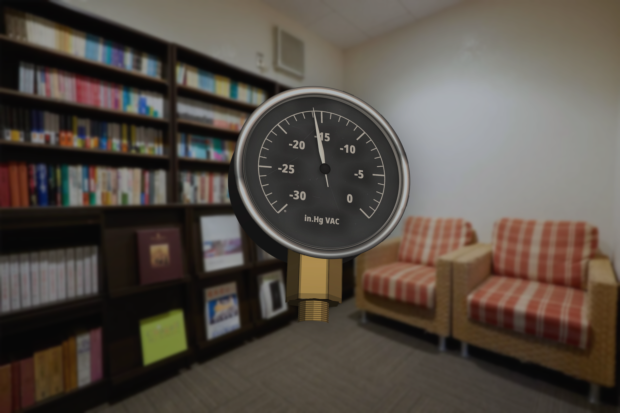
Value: **-16** inHg
